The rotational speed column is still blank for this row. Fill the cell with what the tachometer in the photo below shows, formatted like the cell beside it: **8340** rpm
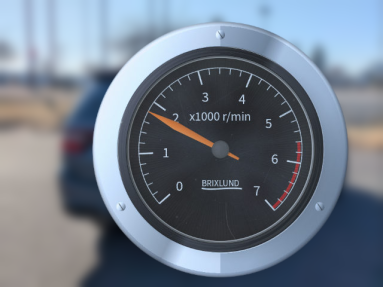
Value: **1800** rpm
